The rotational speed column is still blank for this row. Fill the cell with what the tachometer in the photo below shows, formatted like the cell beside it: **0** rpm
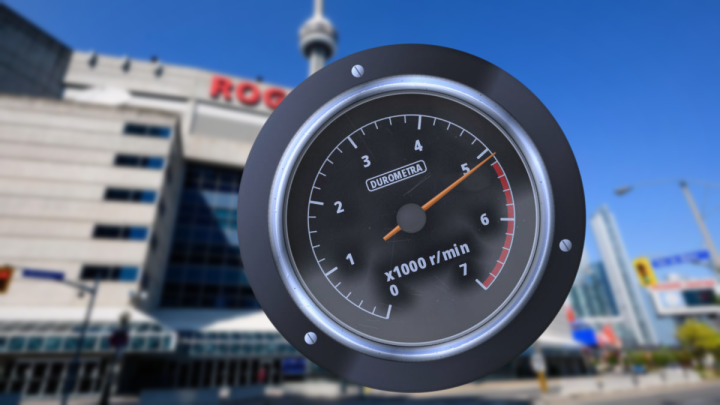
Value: **5100** rpm
